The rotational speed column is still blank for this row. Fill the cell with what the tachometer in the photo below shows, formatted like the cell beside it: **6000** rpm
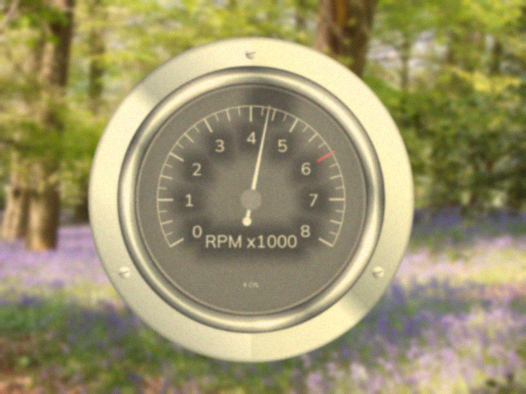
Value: **4375** rpm
